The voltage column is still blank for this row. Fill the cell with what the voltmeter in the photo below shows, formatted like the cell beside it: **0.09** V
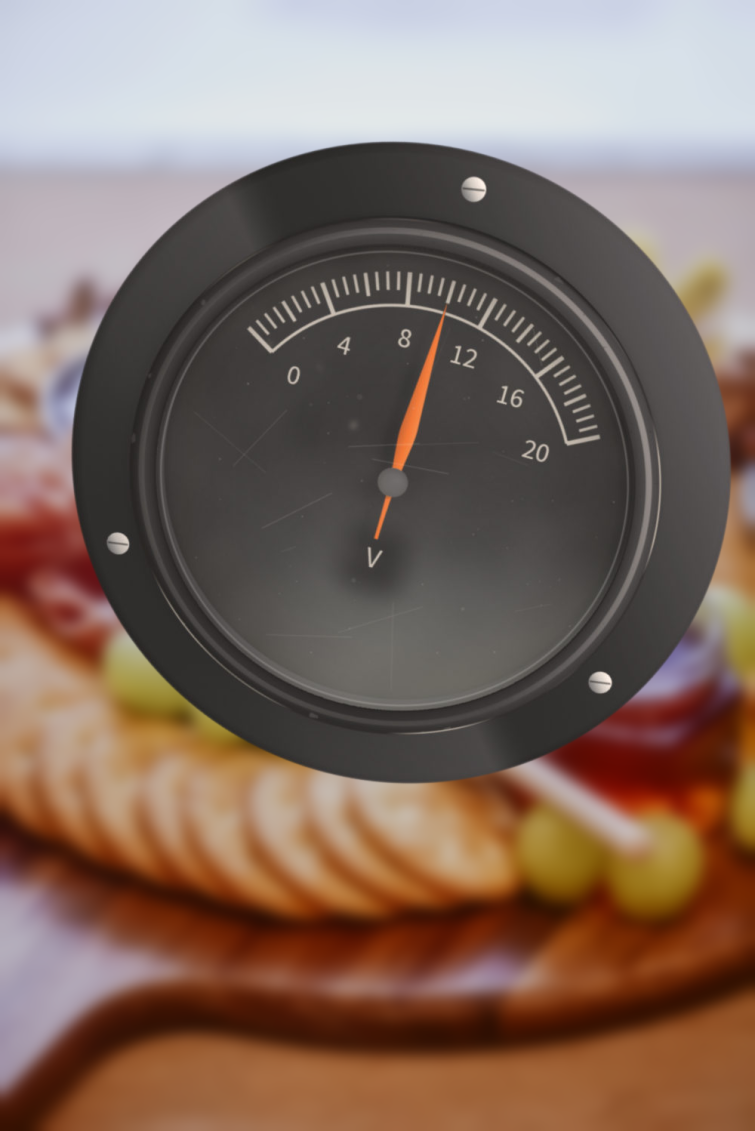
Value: **10** V
